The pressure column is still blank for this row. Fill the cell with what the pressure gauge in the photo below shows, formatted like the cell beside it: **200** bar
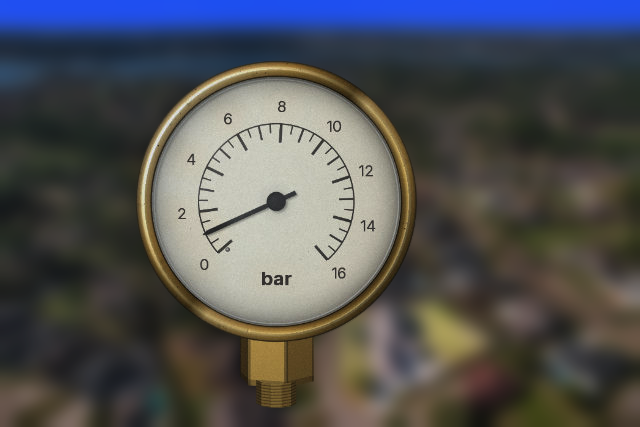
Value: **1** bar
